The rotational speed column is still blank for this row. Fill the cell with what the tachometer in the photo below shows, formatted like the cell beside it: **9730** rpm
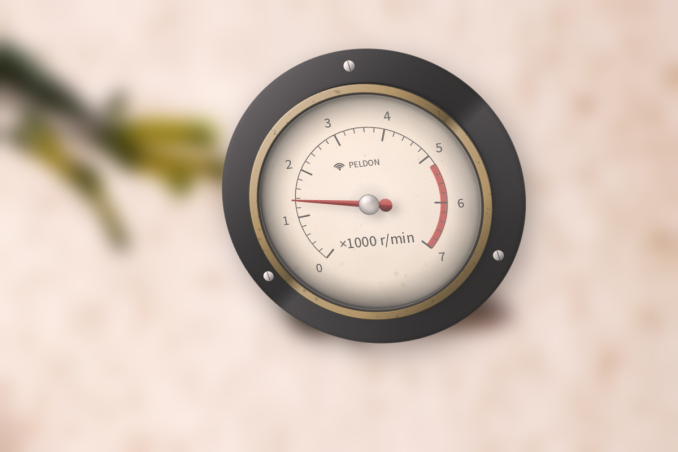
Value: **1400** rpm
